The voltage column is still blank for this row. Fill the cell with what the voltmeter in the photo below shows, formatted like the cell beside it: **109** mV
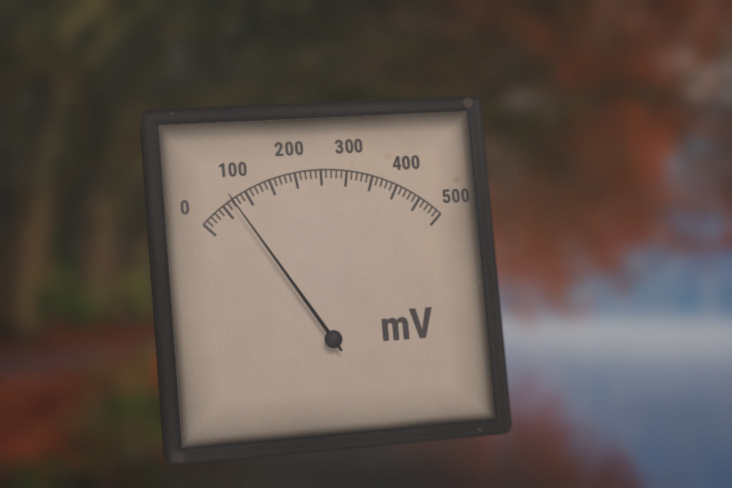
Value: **70** mV
